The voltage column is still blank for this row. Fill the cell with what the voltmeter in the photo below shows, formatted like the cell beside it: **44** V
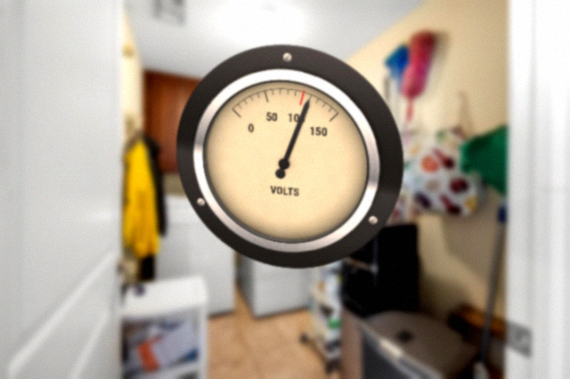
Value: **110** V
